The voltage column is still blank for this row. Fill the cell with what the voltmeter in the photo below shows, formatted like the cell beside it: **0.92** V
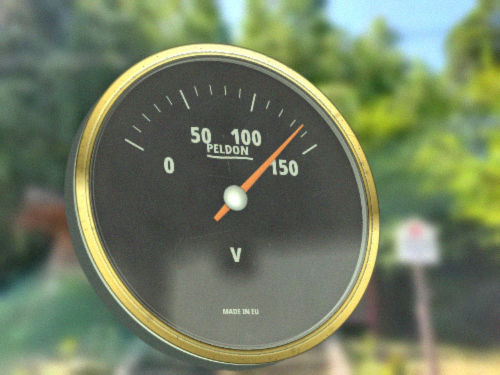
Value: **135** V
